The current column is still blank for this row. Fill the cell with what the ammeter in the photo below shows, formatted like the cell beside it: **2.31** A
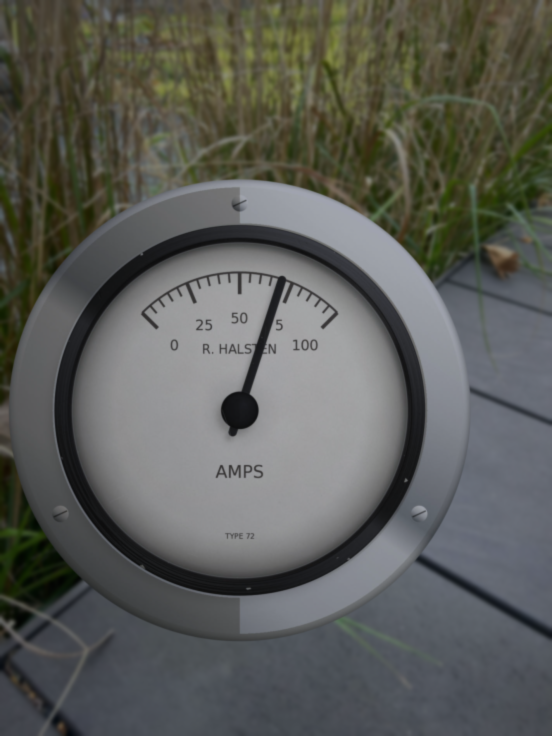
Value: **70** A
